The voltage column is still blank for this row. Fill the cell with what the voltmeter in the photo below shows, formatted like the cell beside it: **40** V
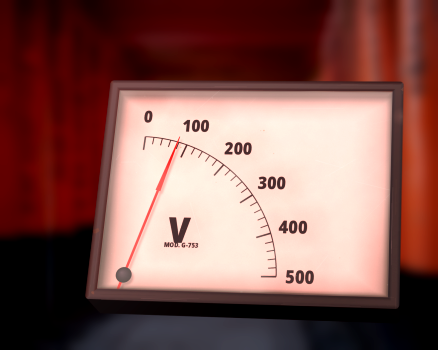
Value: **80** V
